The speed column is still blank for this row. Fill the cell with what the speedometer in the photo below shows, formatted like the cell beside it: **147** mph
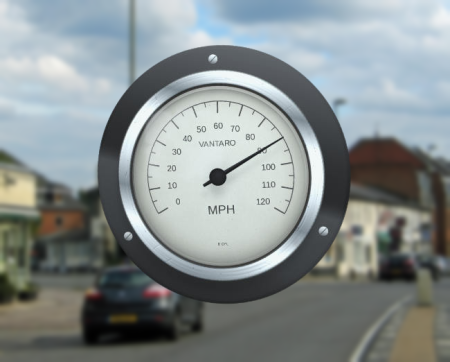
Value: **90** mph
